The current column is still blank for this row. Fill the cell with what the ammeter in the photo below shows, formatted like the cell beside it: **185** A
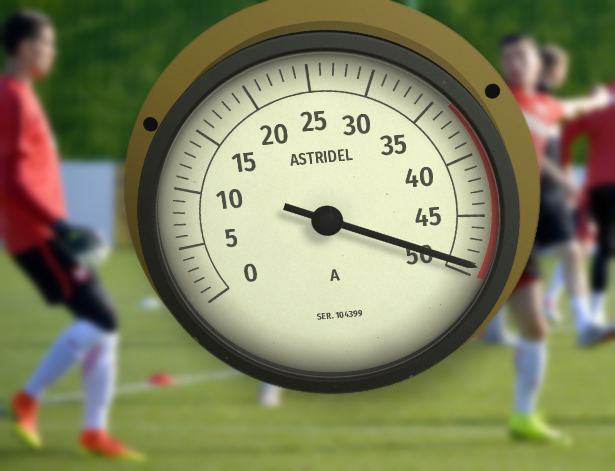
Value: **49** A
